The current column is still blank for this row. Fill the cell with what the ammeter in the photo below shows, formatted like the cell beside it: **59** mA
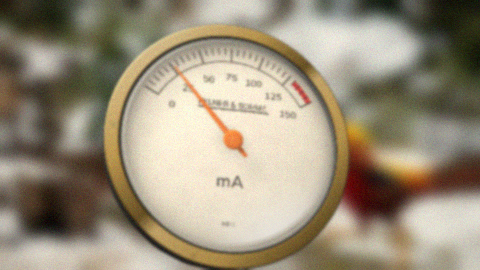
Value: **25** mA
